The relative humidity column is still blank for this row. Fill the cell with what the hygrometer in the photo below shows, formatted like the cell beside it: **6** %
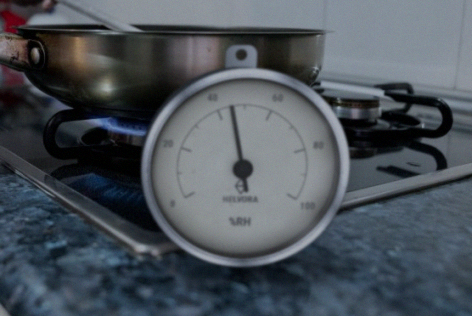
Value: **45** %
